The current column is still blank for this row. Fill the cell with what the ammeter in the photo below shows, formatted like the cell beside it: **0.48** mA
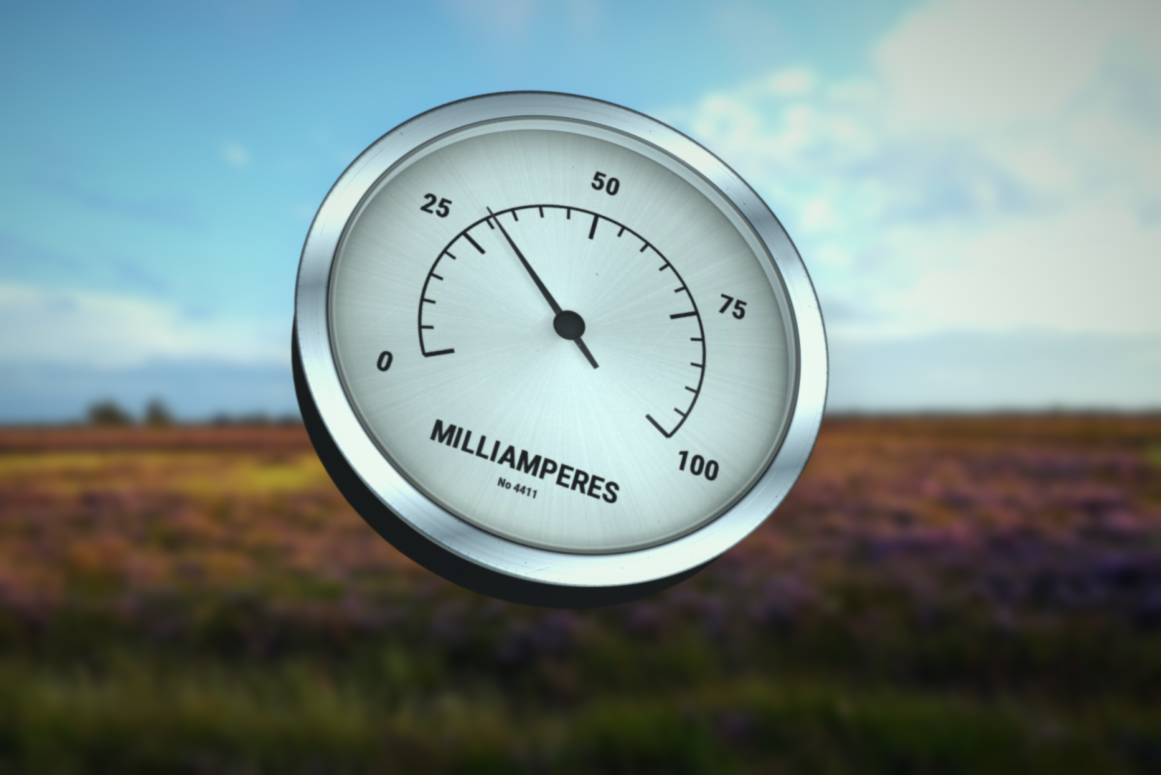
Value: **30** mA
